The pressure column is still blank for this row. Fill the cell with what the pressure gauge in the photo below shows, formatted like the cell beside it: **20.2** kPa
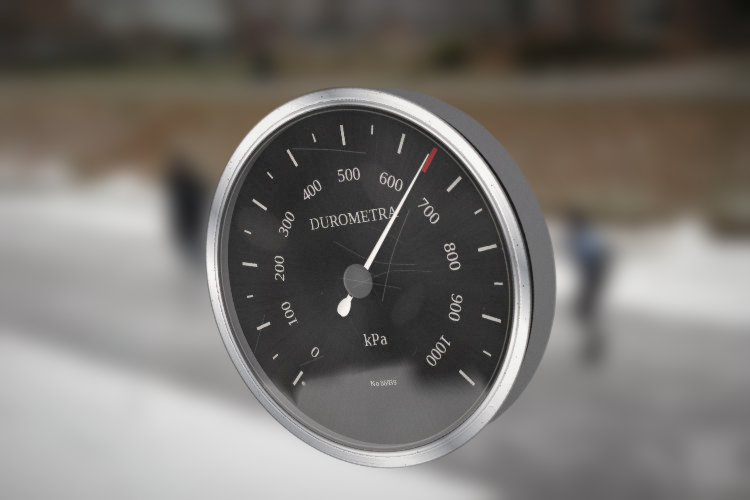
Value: **650** kPa
